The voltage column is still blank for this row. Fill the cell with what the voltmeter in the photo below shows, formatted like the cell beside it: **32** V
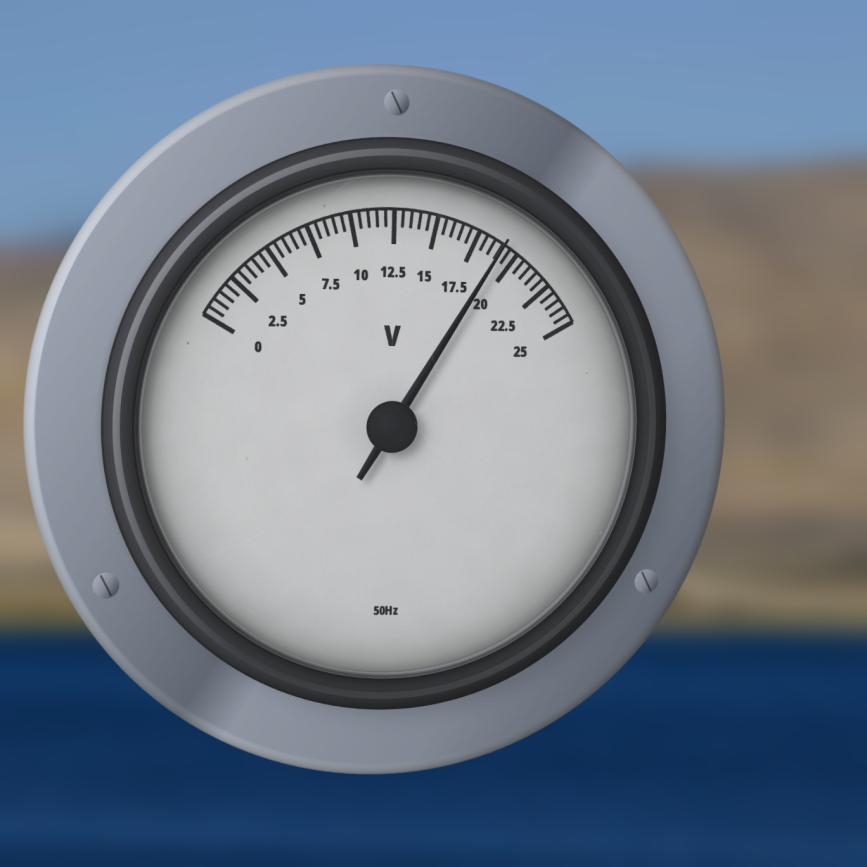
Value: **19** V
